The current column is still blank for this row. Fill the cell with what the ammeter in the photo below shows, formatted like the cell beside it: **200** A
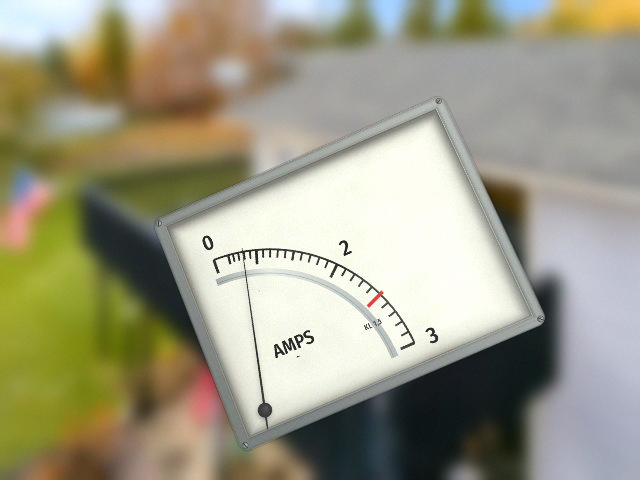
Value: **0.8** A
